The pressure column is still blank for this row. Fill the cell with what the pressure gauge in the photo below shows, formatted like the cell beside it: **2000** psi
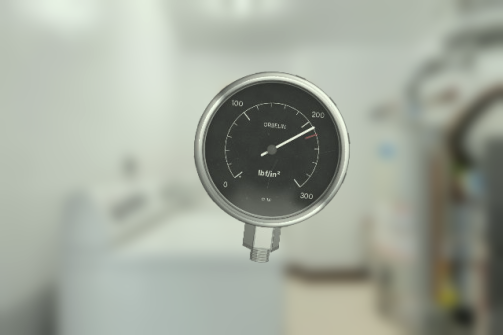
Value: **210** psi
